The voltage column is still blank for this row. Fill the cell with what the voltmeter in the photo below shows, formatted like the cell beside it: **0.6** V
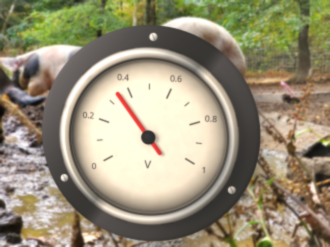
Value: **0.35** V
